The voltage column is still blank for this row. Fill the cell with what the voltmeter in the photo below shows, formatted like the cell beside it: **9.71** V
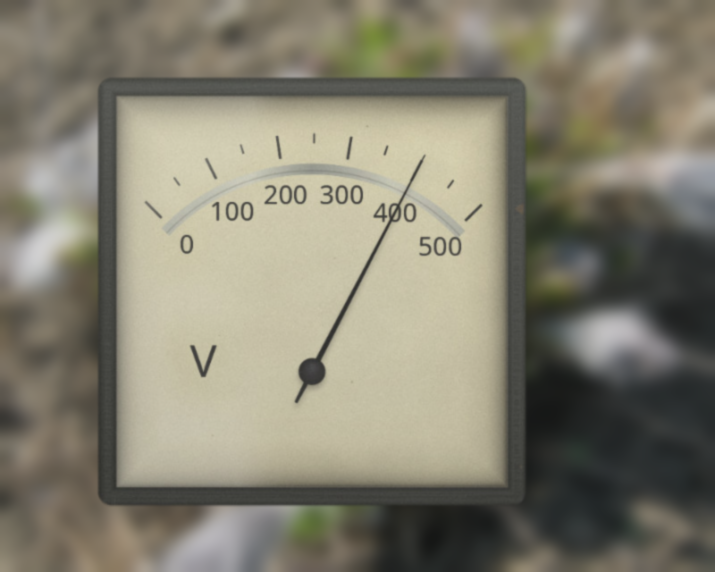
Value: **400** V
